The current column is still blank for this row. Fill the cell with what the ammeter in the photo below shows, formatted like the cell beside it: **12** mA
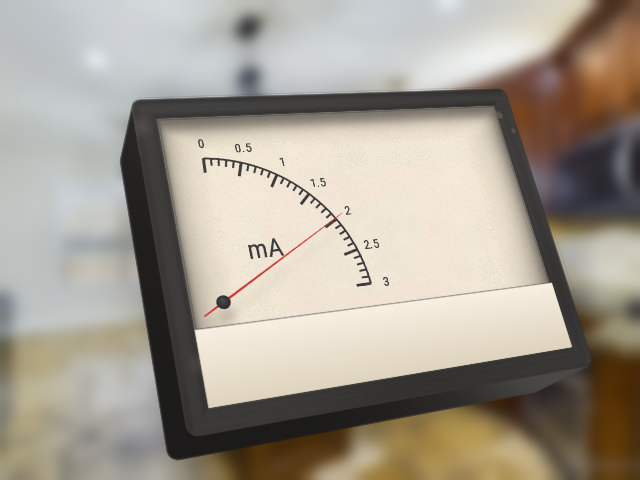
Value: **2** mA
